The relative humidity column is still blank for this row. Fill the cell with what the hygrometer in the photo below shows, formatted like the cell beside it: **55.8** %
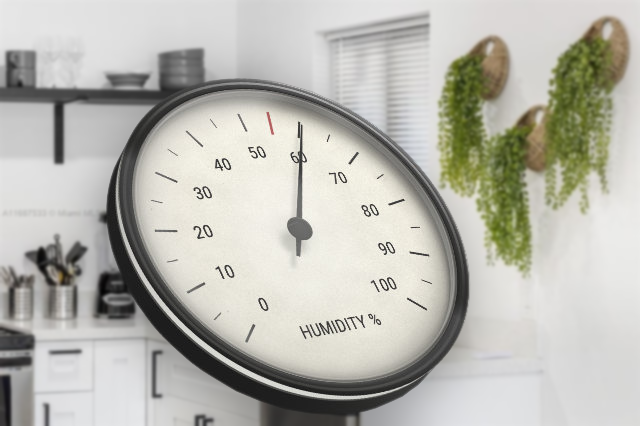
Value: **60** %
